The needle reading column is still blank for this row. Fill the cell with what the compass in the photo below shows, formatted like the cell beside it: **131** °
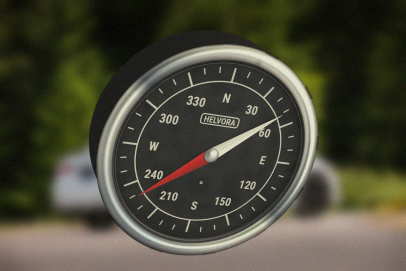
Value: **230** °
